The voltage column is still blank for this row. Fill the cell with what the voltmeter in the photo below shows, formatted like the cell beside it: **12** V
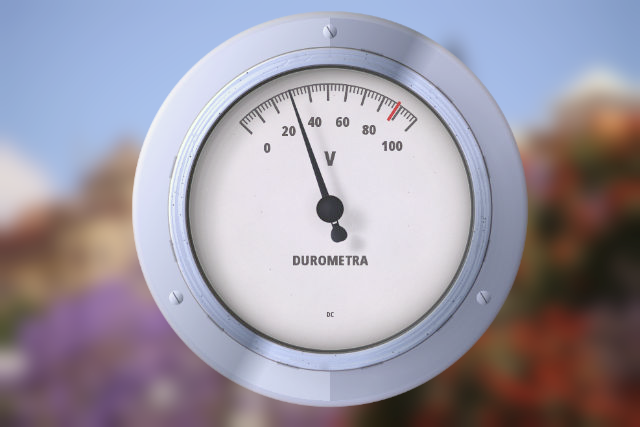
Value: **30** V
